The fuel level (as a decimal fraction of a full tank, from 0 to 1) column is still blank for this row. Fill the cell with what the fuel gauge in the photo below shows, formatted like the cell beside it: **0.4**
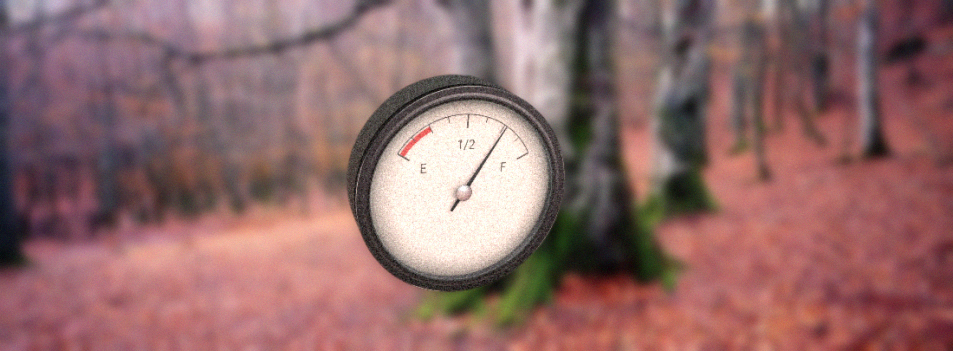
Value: **0.75**
